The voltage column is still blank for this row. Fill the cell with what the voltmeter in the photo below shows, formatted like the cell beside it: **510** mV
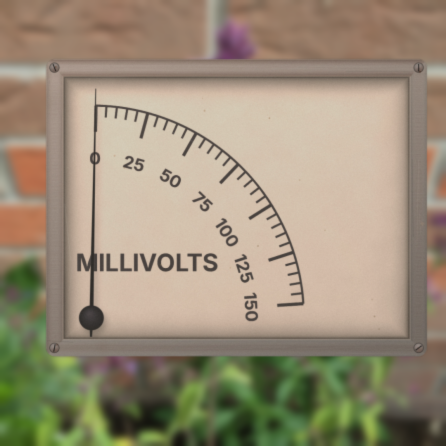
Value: **0** mV
